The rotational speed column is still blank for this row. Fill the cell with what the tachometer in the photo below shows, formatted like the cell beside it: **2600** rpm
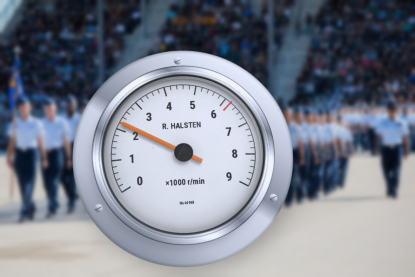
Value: **2200** rpm
